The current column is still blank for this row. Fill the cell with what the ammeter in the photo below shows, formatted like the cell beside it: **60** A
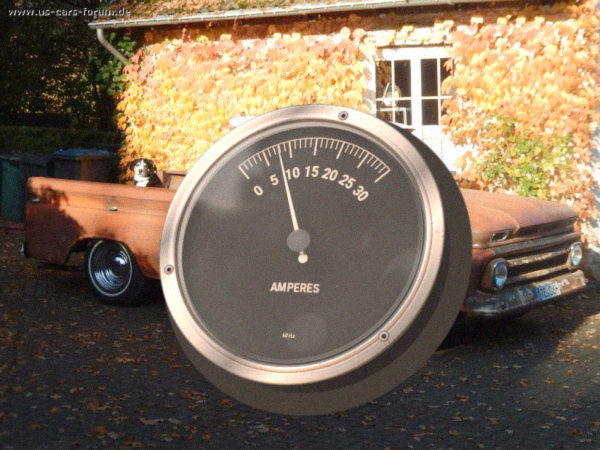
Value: **8** A
